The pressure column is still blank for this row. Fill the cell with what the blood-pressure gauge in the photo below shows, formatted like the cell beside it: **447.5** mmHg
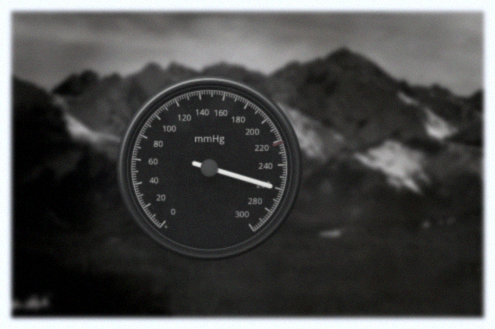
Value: **260** mmHg
